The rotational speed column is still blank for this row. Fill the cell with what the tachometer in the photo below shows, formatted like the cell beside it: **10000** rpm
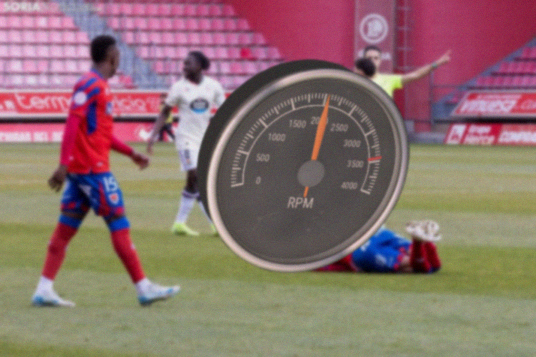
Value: **2000** rpm
